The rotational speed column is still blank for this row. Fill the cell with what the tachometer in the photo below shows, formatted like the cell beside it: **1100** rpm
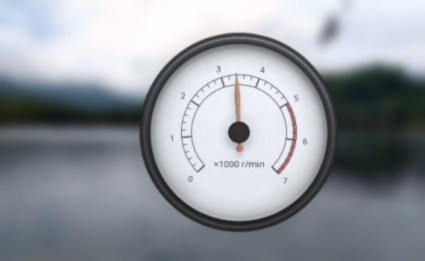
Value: **3400** rpm
